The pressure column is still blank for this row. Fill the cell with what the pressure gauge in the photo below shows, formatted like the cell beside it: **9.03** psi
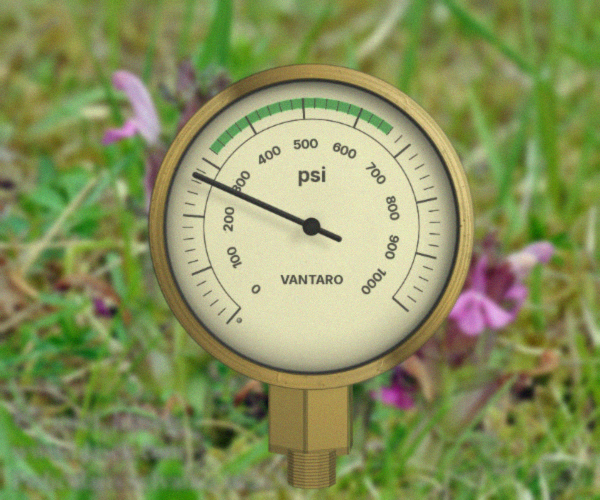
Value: **270** psi
